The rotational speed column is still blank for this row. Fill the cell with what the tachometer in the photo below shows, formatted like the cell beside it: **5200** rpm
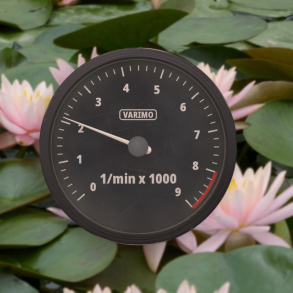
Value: **2100** rpm
